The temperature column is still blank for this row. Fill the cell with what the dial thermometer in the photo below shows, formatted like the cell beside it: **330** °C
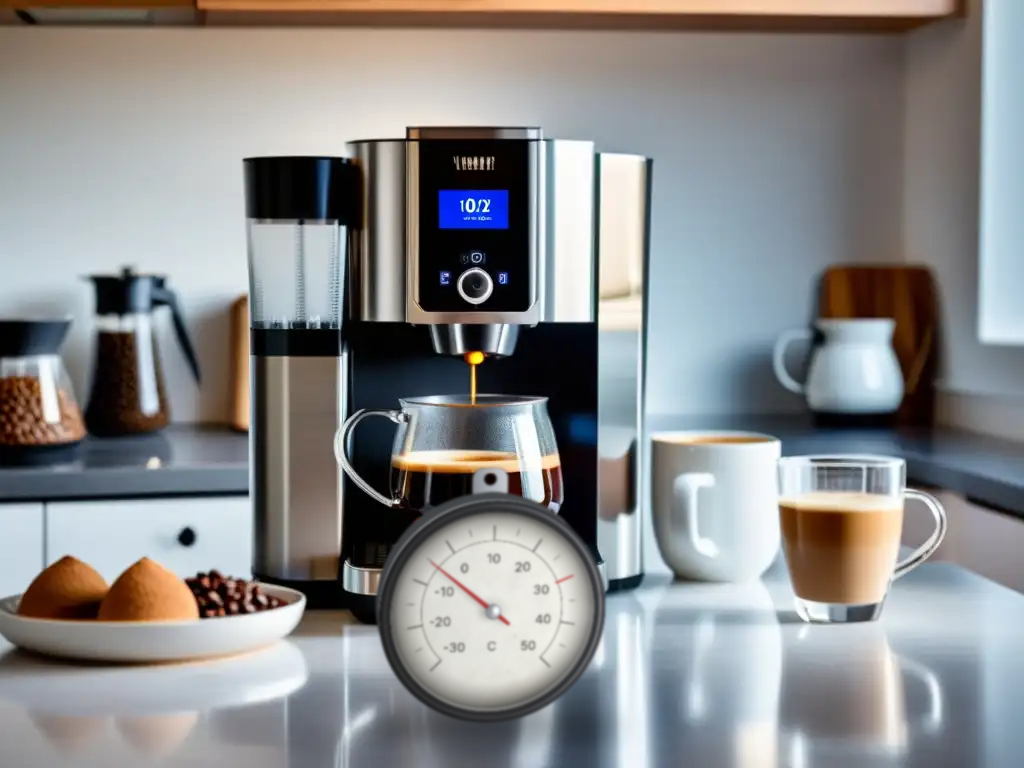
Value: **-5** °C
